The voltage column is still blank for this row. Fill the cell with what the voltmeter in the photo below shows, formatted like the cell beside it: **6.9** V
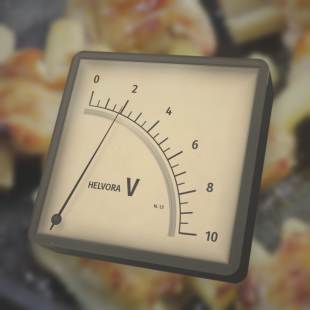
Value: **2** V
